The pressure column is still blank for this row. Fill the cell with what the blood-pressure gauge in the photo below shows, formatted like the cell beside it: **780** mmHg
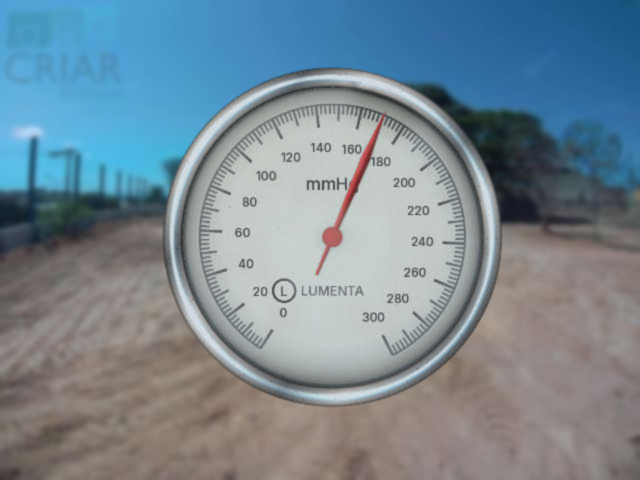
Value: **170** mmHg
